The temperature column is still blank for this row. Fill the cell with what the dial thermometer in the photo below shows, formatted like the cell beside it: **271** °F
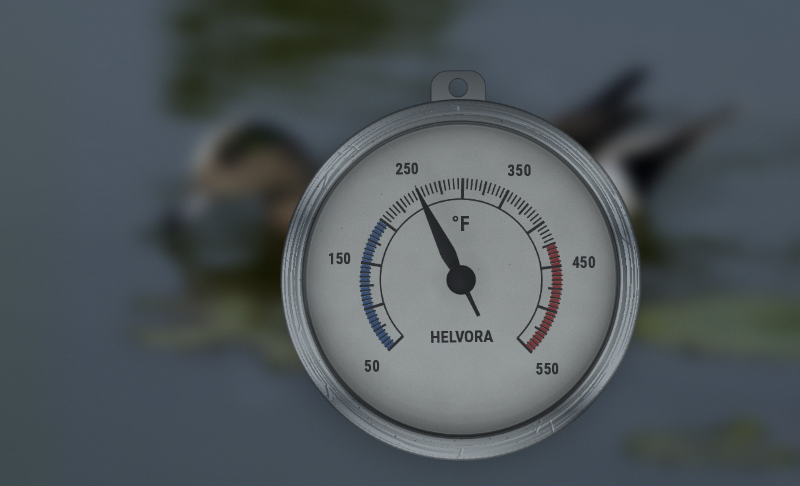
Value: **250** °F
